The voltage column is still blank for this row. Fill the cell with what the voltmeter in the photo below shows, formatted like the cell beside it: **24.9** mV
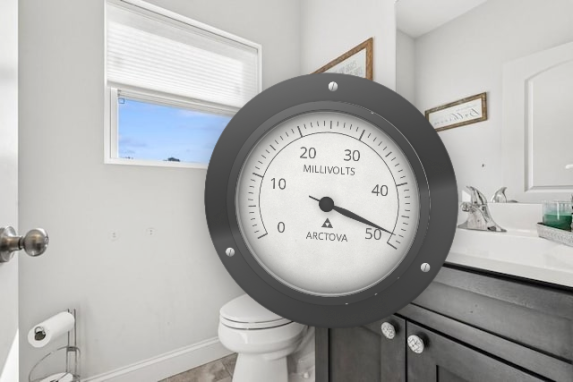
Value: **48** mV
